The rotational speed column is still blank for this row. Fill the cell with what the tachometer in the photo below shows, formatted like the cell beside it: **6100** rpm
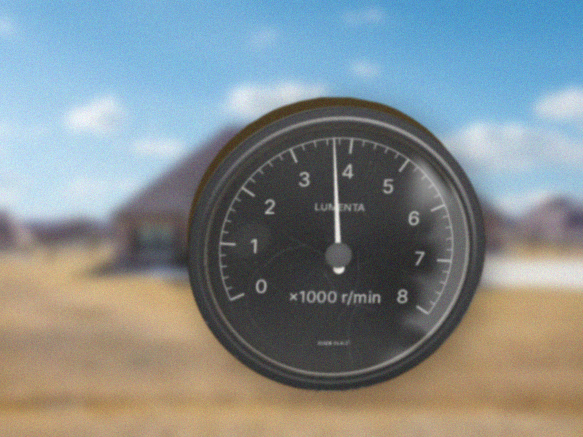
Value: **3700** rpm
